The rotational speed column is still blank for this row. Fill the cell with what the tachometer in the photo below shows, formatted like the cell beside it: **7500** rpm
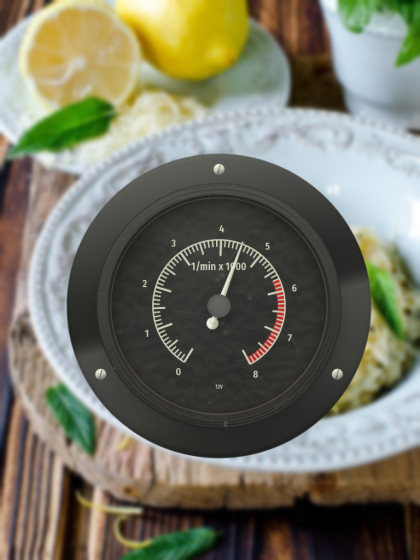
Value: **4500** rpm
